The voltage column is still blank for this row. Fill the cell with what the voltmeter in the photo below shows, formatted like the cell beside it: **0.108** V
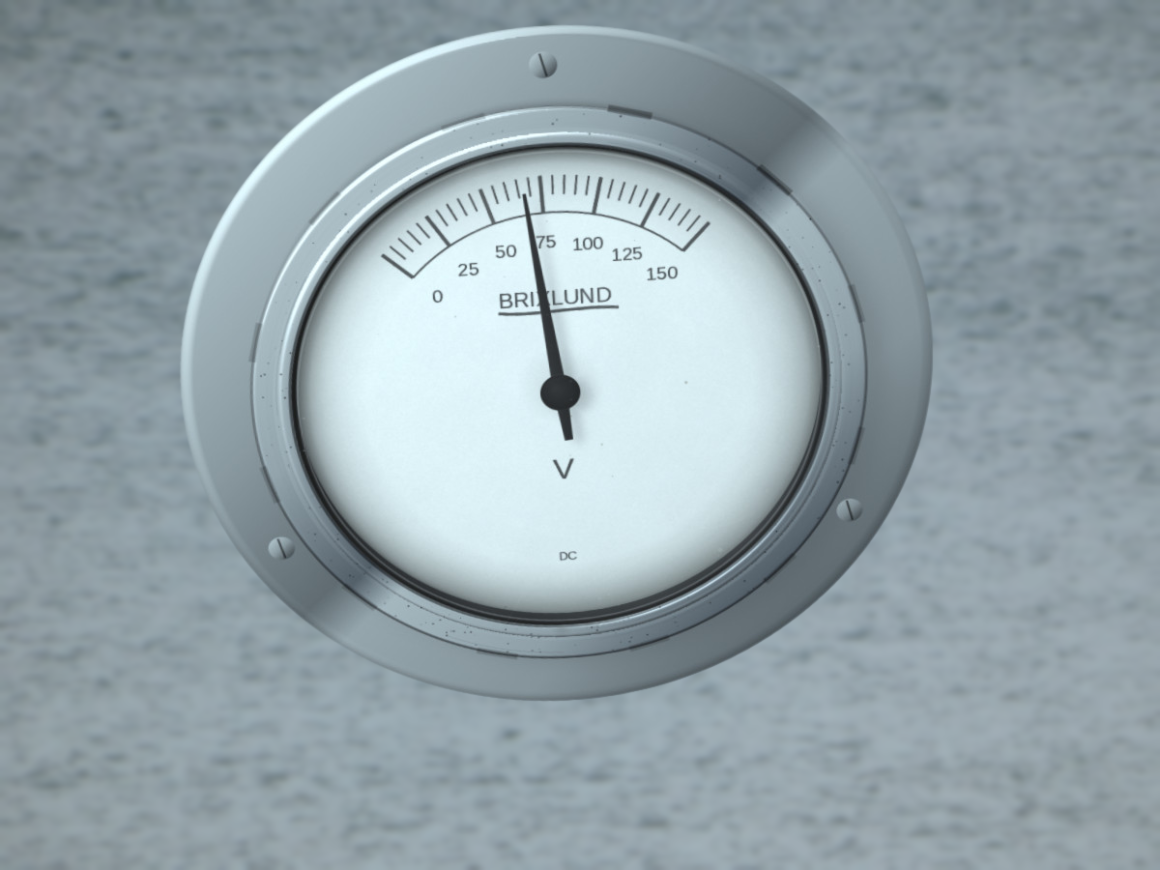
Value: **67.5** V
